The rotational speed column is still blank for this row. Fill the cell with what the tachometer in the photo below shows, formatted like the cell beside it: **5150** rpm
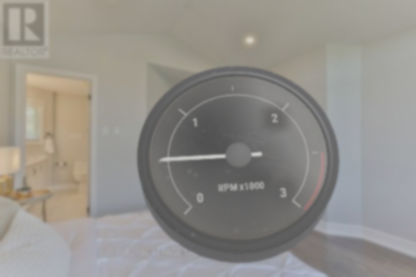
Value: **500** rpm
